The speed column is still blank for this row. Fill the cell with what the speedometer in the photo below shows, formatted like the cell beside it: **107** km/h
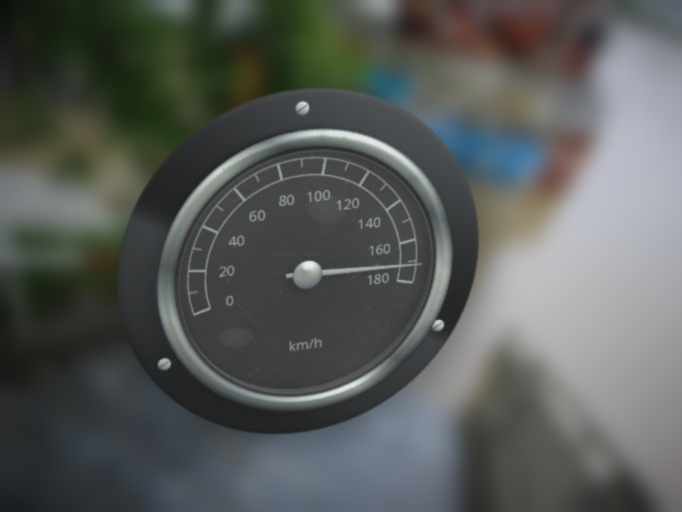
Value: **170** km/h
